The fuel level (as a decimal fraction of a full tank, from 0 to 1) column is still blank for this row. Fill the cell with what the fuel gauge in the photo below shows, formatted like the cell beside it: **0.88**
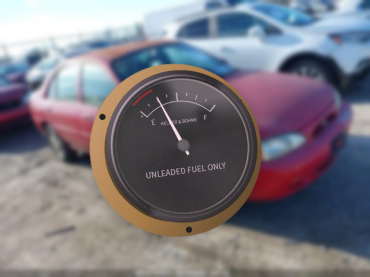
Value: **0.25**
